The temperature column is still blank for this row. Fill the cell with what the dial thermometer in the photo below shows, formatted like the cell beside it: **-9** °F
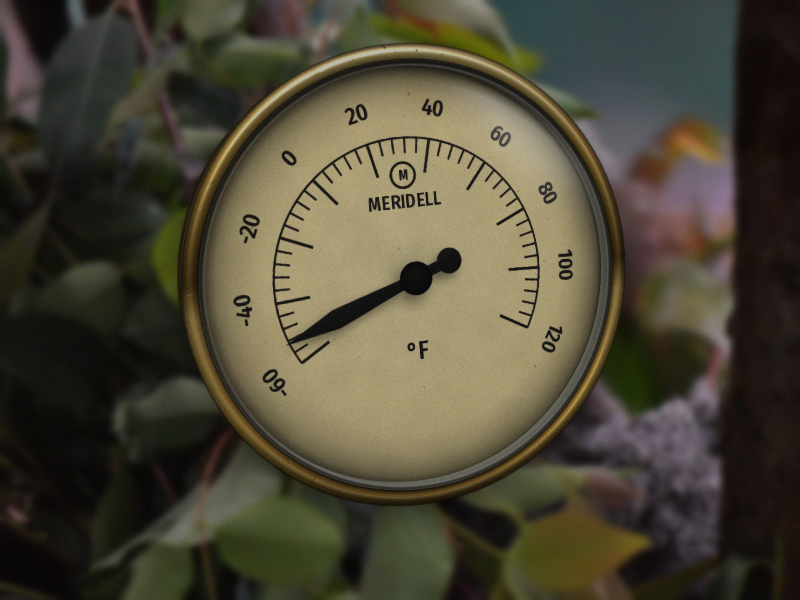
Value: **-52** °F
